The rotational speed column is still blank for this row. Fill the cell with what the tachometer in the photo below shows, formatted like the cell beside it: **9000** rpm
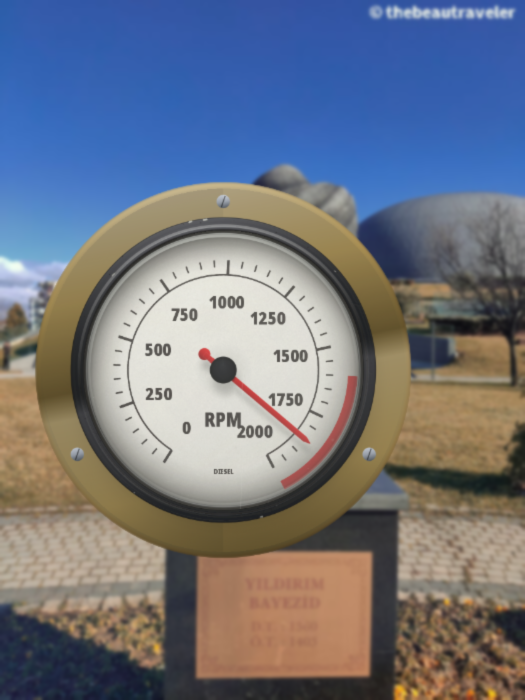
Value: **1850** rpm
